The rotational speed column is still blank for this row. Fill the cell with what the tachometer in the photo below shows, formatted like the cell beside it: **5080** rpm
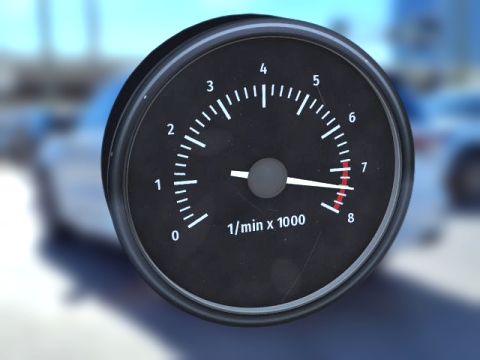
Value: **7400** rpm
